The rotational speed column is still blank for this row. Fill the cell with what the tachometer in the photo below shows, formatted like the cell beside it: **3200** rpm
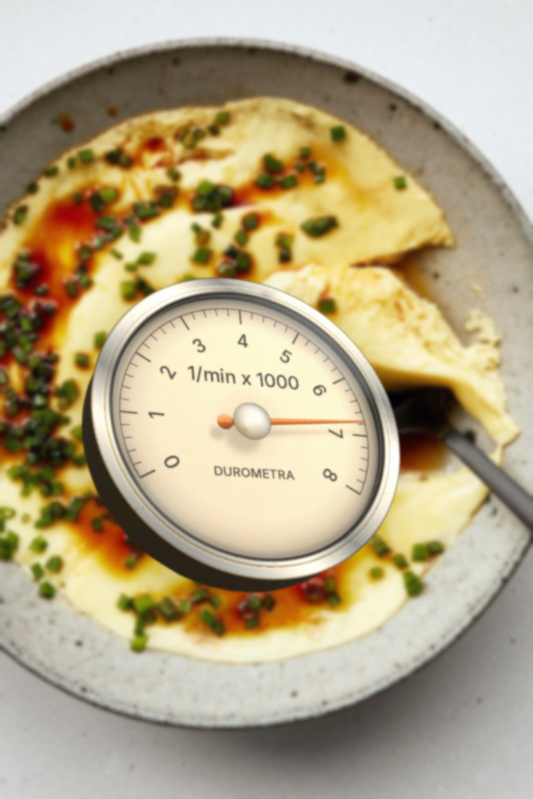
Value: **6800** rpm
